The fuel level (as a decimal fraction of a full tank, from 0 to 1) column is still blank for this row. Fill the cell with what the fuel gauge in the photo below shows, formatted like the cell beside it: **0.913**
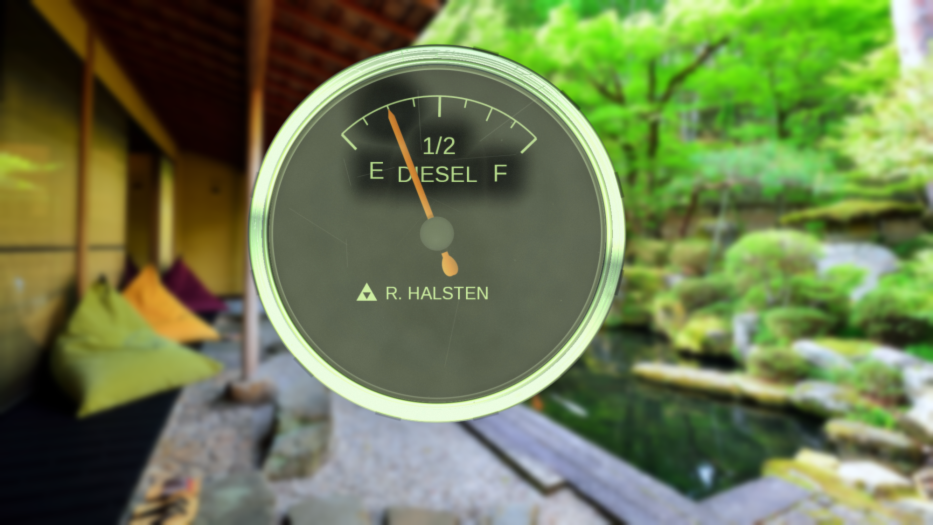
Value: **0.25**
